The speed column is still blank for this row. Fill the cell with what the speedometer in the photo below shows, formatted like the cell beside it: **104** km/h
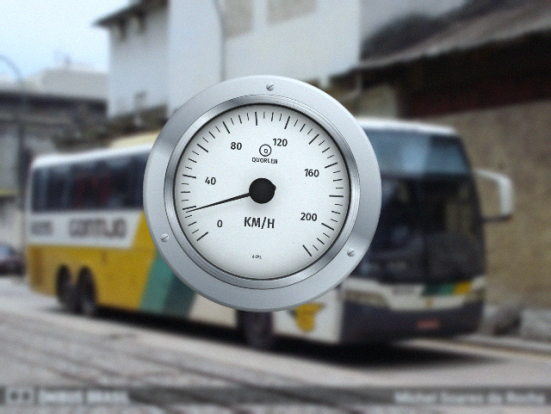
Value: **17.5** km/h
